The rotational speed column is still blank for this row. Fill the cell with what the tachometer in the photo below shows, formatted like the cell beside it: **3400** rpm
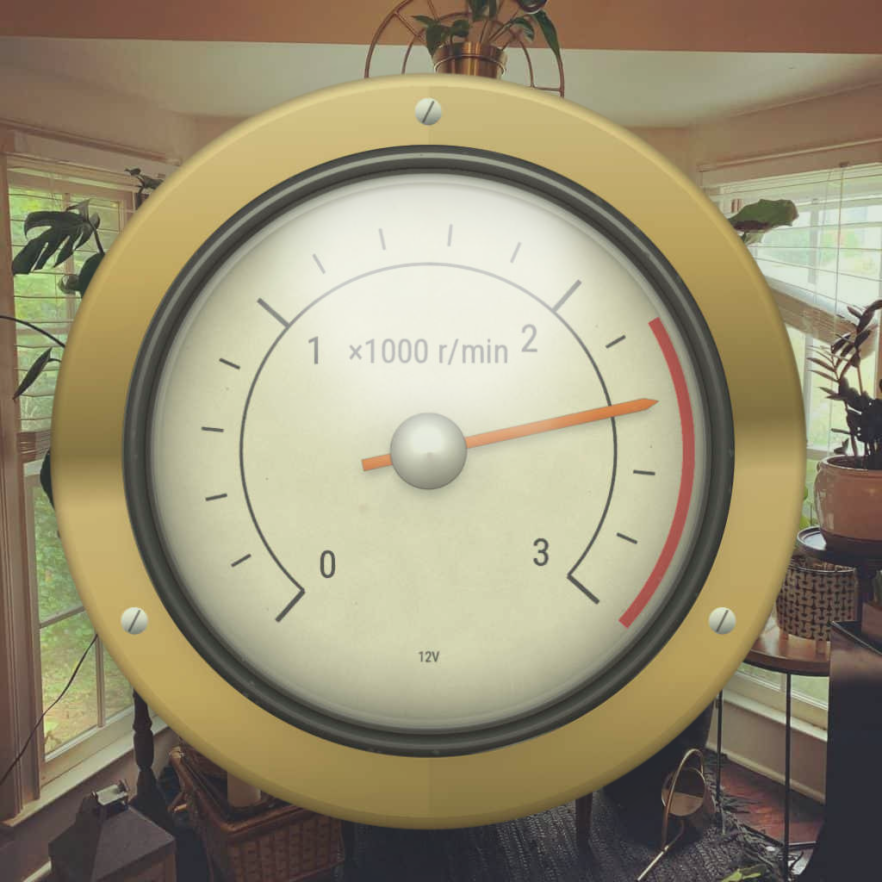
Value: **2400** rpm
